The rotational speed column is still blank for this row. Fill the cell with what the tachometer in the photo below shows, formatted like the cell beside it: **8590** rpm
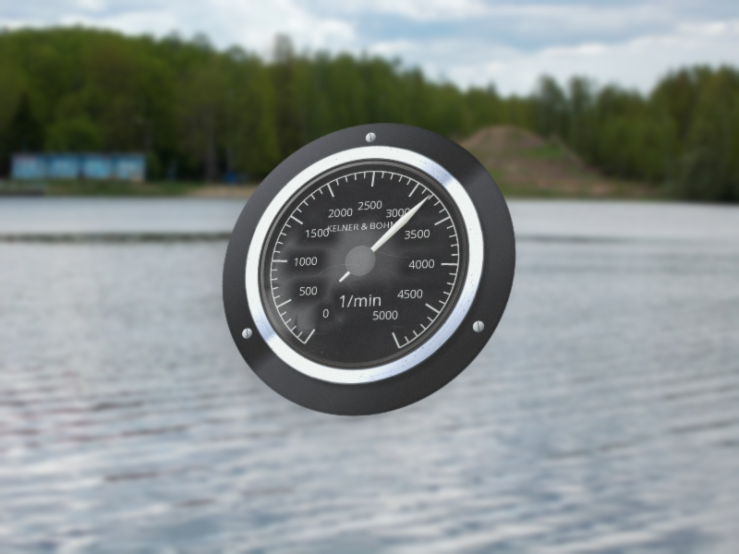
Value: **3200** rpm
